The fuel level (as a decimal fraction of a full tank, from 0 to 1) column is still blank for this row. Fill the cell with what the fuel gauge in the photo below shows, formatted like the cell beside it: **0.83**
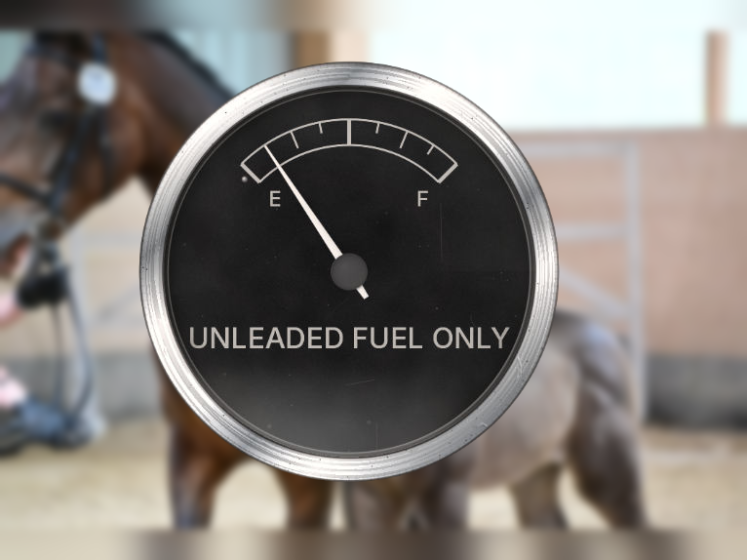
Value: **0.125**
